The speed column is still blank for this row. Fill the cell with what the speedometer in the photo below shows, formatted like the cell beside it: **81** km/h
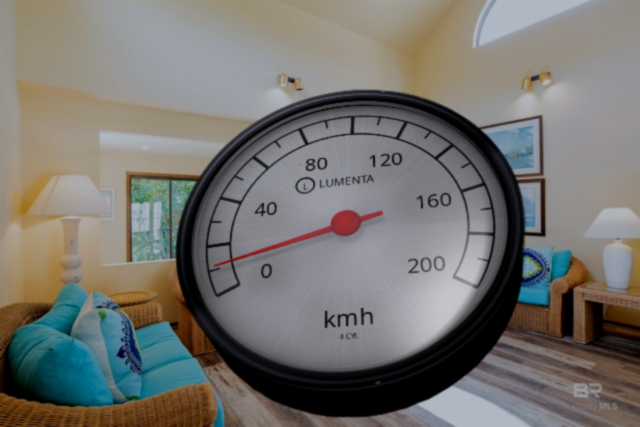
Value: **10** km/h
